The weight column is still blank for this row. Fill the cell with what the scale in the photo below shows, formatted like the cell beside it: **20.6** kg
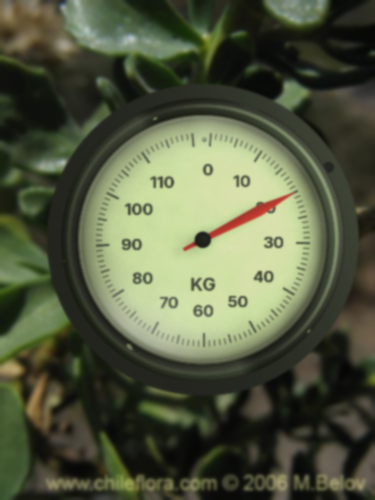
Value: **20** kg
